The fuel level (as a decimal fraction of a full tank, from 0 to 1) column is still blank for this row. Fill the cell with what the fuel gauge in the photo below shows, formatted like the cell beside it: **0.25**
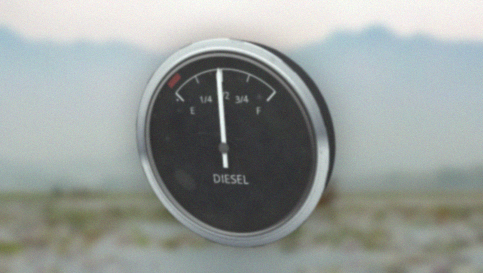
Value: **0.5**
